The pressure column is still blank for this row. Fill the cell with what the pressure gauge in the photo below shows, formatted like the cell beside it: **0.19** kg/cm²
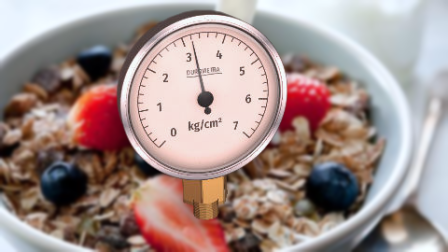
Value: **3.2** kg/cm²
